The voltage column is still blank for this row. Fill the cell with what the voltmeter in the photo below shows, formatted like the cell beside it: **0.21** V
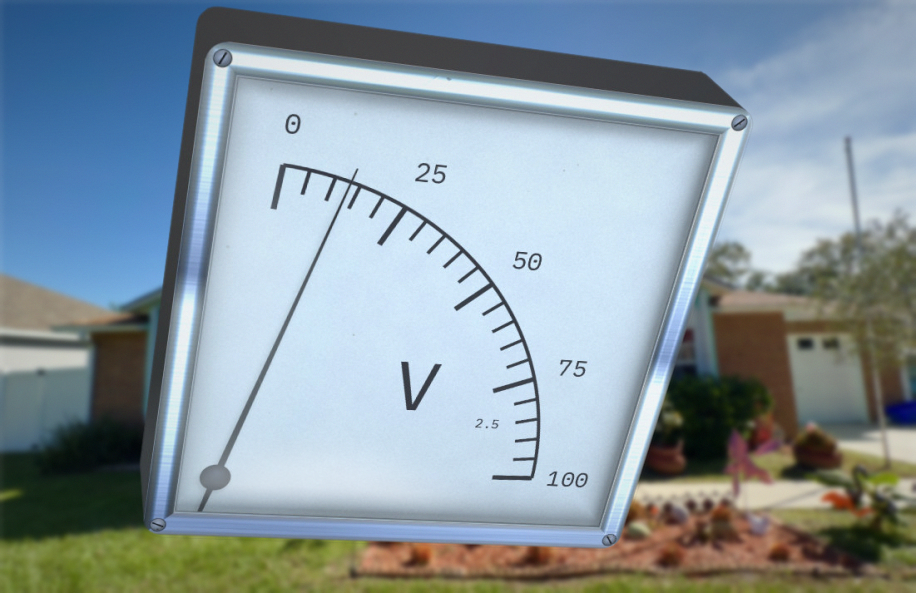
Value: **12.5** V
